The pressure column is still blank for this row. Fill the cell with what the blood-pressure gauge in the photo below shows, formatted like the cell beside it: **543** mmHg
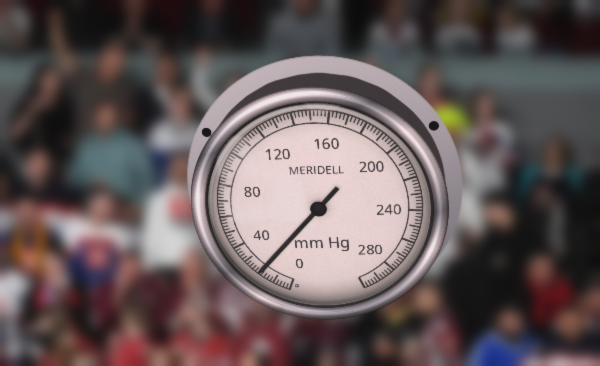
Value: **20** mmHg
